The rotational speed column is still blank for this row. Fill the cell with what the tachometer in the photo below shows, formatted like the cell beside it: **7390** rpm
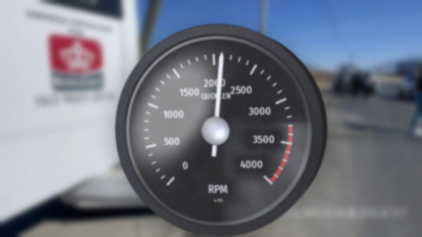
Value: **2100** rpm
